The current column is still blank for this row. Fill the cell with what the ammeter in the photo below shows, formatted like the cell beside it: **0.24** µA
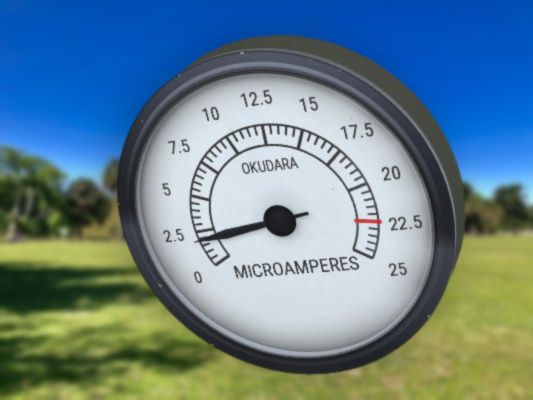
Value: **2** µA
